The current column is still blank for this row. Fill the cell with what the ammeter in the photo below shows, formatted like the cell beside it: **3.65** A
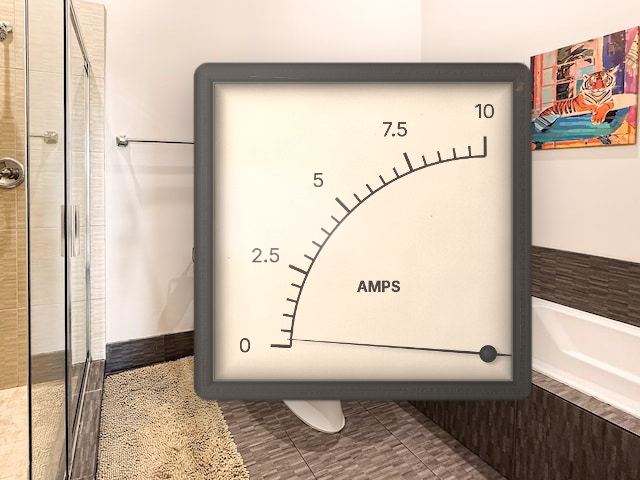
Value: **0.25** A
